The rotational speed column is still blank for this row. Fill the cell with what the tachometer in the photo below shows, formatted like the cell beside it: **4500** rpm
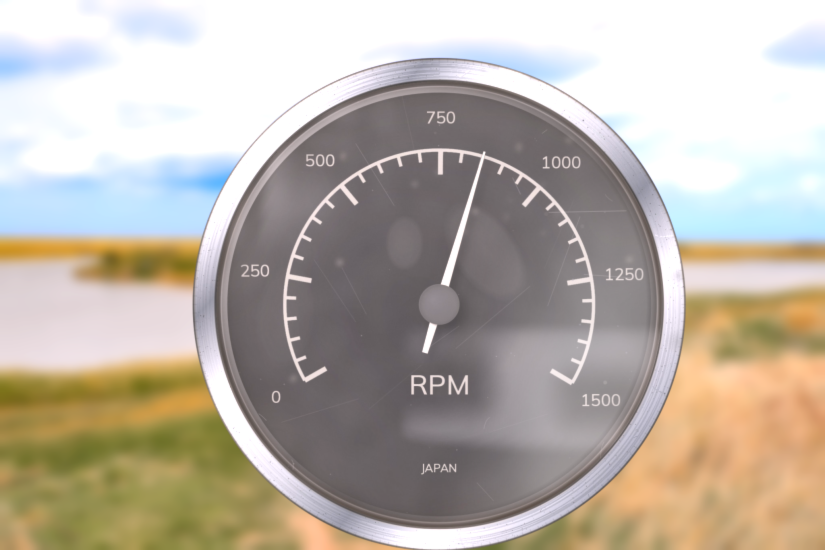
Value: **850** rpm
